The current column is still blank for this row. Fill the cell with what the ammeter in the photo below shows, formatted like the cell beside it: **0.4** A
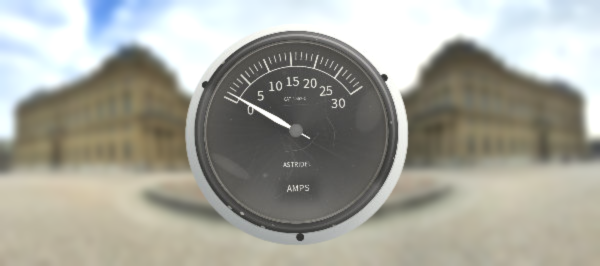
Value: **1** A
